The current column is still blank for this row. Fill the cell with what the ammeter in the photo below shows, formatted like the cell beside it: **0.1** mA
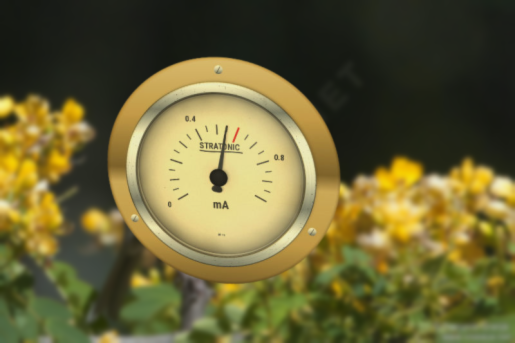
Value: **0.55** mA
